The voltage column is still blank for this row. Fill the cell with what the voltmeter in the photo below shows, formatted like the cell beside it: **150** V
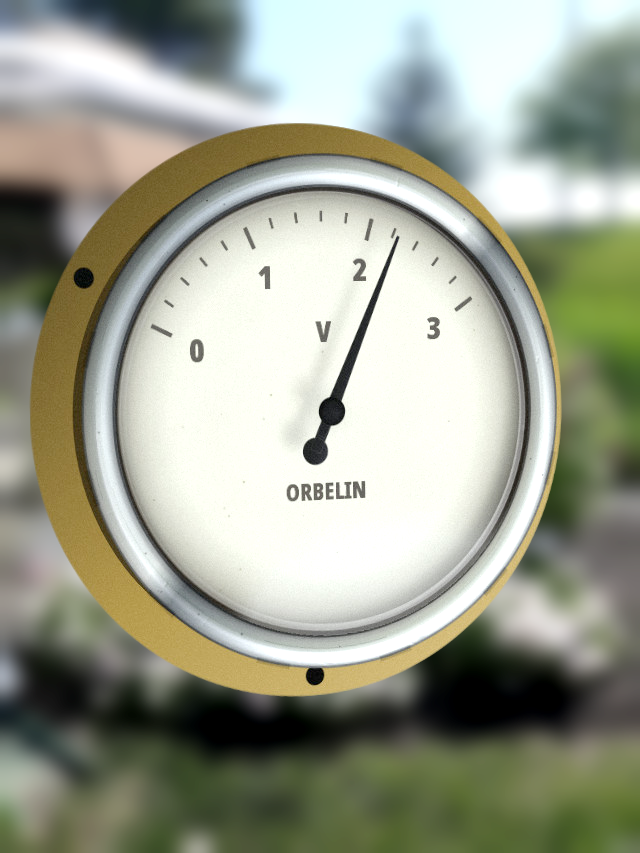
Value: **2.2** V
